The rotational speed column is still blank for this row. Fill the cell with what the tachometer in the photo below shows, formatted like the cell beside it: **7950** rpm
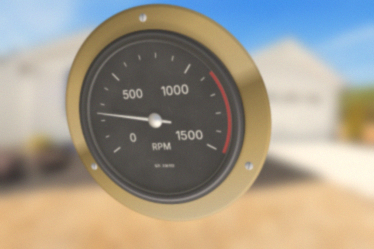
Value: **250** rpm
